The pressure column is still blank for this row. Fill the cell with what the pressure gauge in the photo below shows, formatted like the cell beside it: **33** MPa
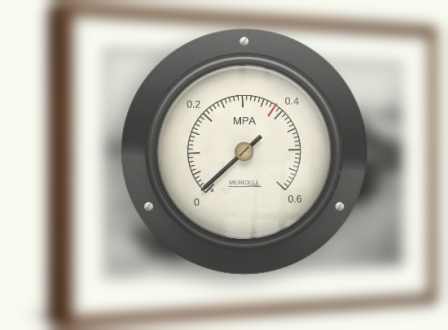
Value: **0.01** MPa
